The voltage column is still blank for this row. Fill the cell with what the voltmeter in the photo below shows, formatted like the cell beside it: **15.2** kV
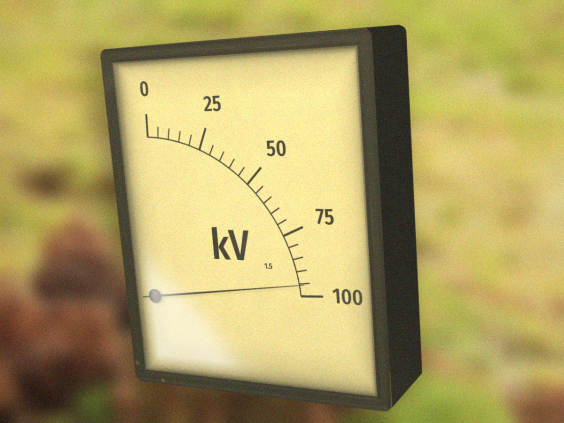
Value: **95** kV
